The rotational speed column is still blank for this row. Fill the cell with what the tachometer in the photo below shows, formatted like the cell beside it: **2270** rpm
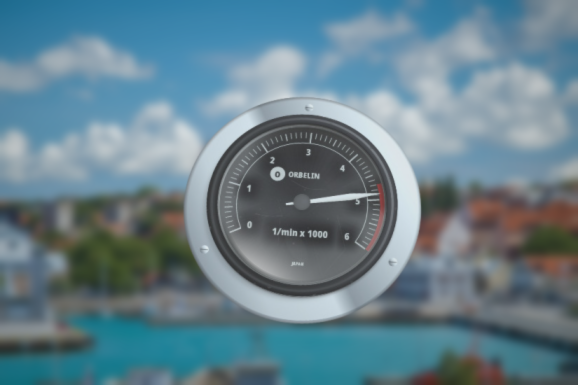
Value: **4900** rpm
